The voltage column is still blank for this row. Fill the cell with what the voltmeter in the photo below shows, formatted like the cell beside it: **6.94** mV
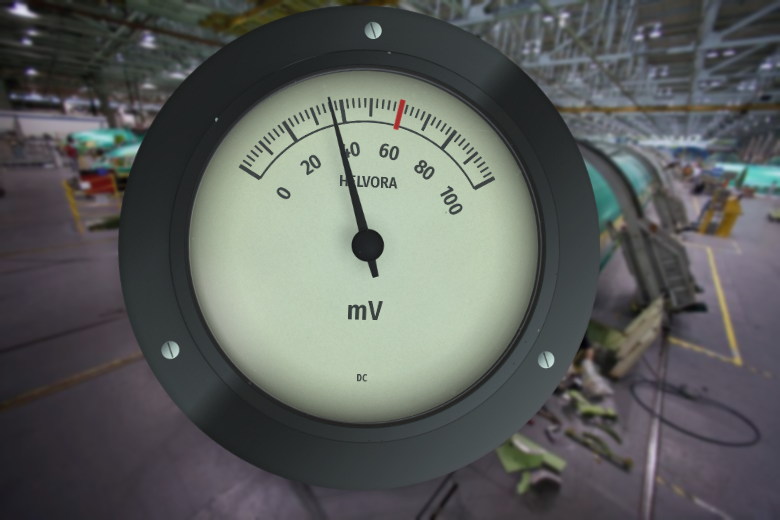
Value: **36** mV
